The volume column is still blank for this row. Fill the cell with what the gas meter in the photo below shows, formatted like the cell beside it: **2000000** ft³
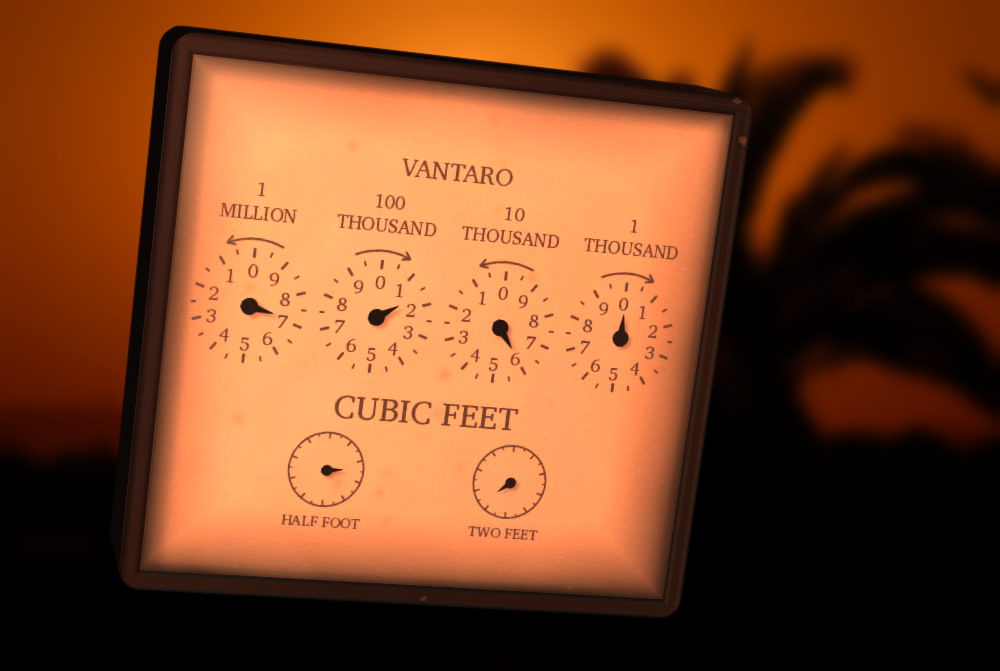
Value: **716000** ft³
